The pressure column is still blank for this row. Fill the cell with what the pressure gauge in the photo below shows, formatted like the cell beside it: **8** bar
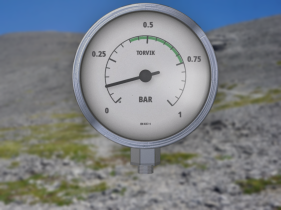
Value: **0.1** bar
